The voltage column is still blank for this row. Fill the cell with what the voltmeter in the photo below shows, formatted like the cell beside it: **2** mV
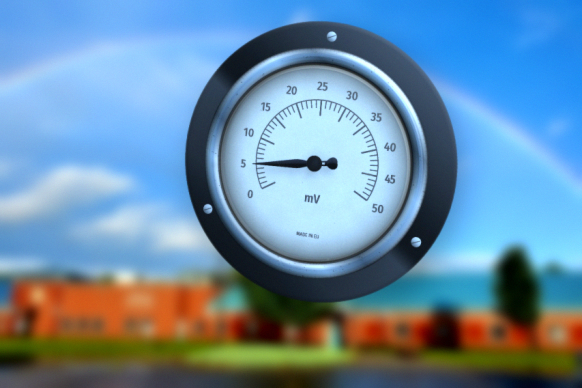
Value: **5** mV
